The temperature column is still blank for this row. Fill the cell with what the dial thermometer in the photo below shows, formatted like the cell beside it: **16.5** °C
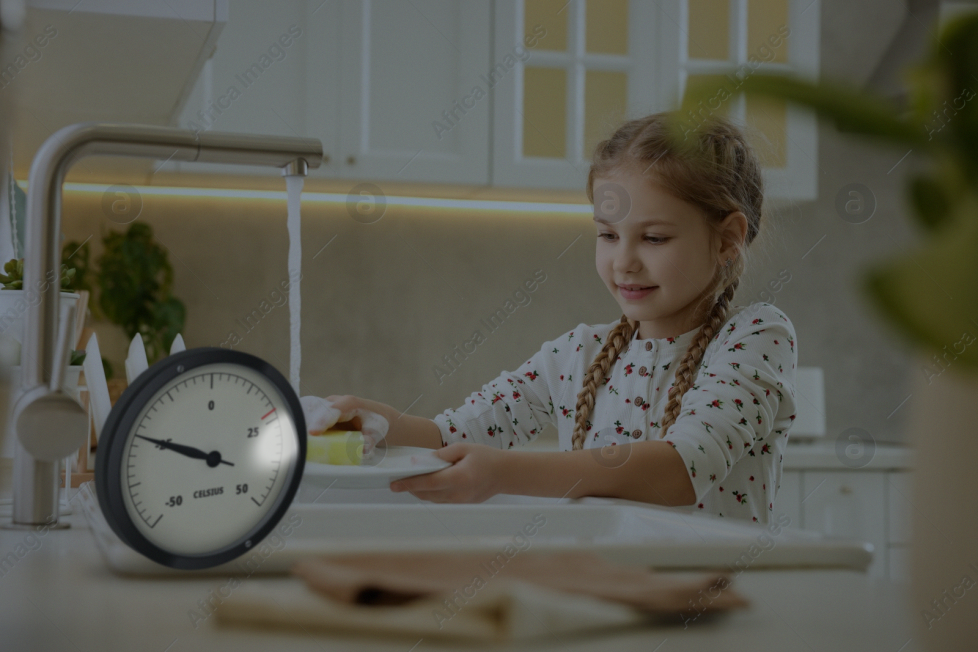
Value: **-25** °C
